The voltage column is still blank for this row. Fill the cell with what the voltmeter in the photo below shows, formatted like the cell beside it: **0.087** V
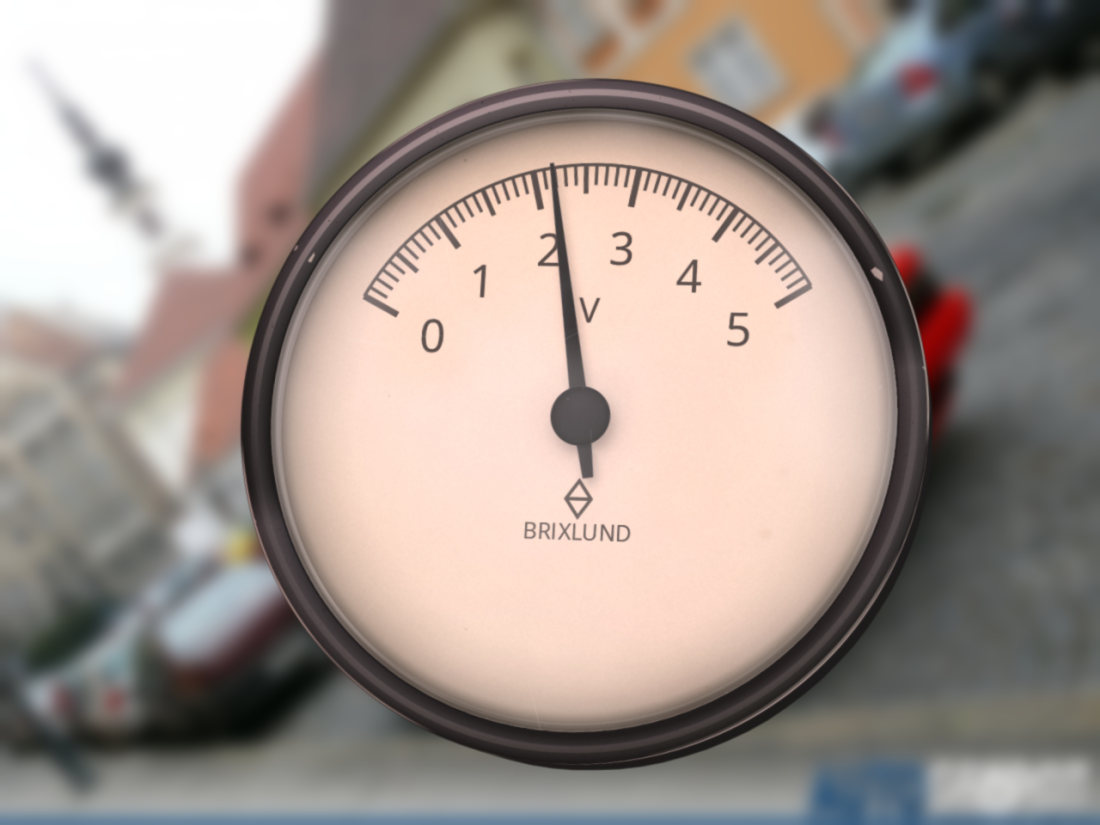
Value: **2.2** V
